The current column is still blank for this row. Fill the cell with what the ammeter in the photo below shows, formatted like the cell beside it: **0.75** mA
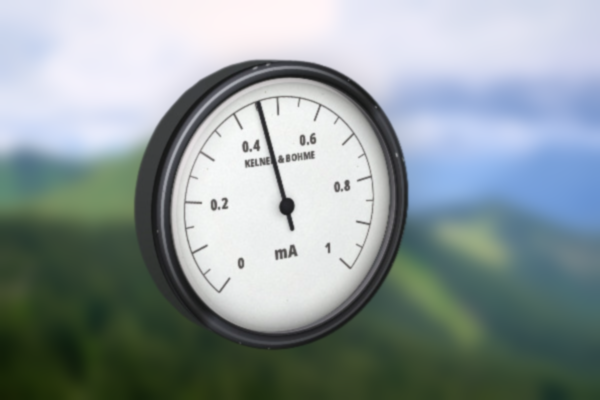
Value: **0.45** mA
